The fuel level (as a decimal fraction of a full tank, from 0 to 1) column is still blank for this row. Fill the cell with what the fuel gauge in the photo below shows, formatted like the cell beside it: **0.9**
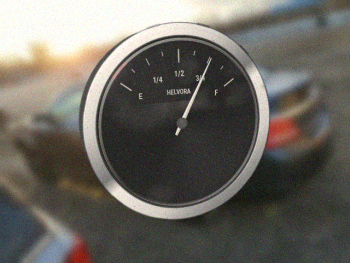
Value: **0.75**
